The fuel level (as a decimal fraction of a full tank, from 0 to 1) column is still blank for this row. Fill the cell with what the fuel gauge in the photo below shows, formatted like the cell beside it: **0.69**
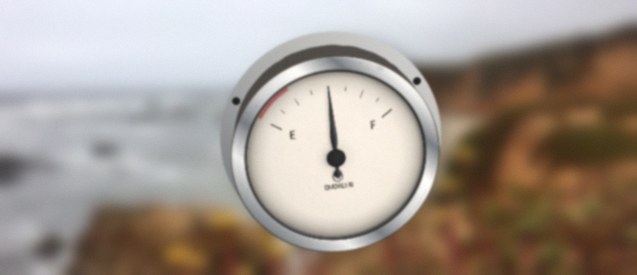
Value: **0.5**
